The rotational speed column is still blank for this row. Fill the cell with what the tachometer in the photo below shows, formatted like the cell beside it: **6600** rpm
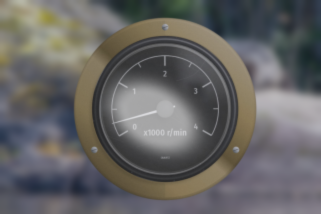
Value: **250** rpm
